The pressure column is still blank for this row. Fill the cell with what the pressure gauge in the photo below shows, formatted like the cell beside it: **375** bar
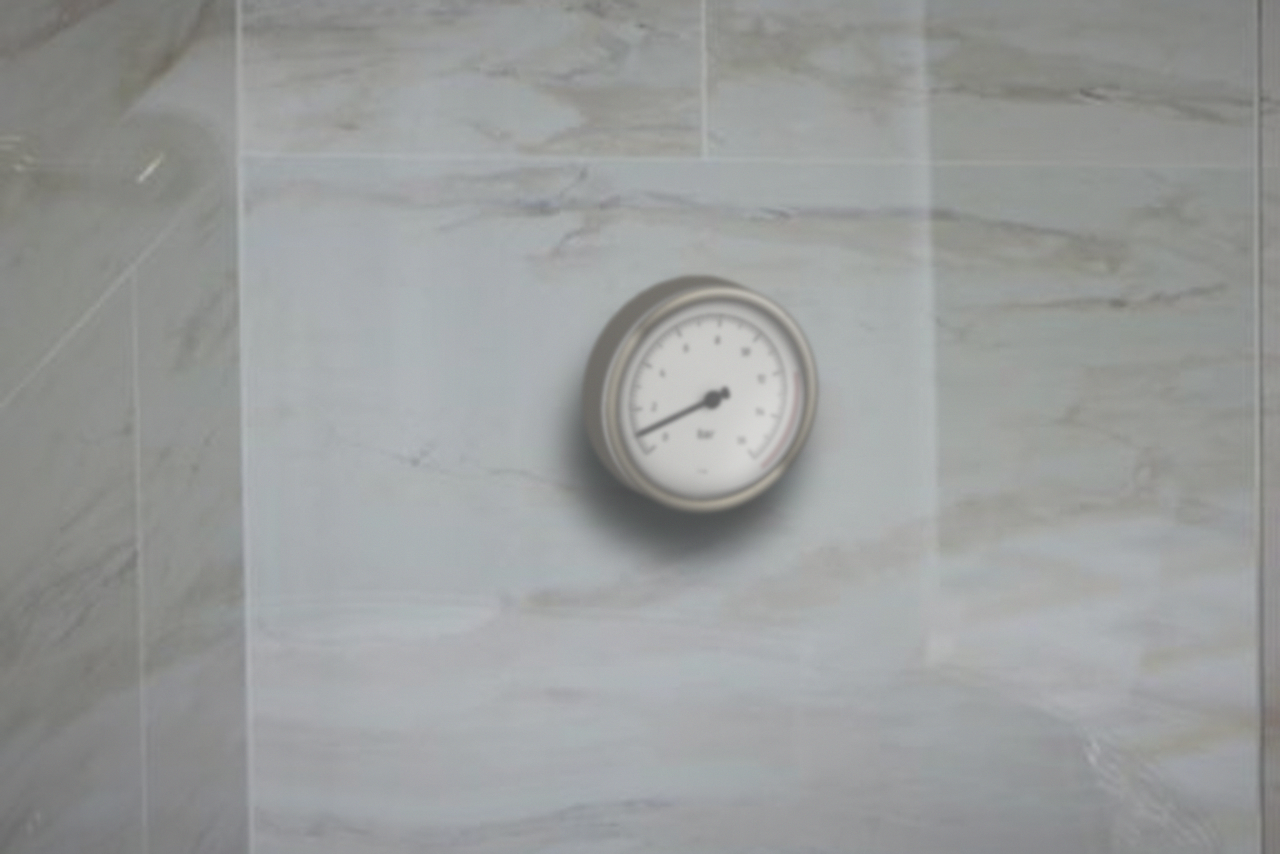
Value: **1** bar
